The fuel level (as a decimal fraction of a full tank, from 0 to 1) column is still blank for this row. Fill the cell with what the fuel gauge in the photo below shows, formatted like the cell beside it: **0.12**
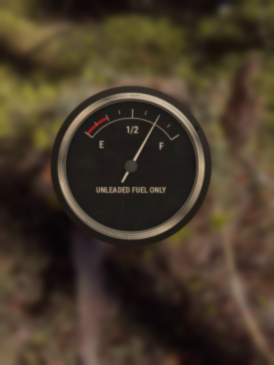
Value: **0.75**
